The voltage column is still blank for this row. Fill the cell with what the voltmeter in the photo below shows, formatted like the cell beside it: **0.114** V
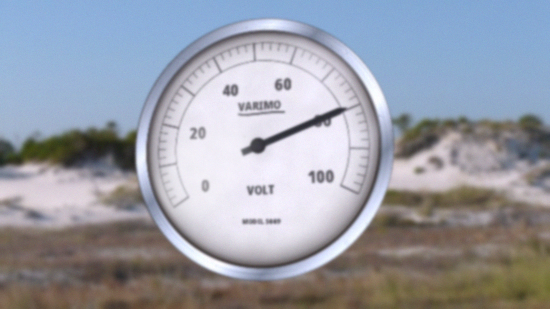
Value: **80** V
